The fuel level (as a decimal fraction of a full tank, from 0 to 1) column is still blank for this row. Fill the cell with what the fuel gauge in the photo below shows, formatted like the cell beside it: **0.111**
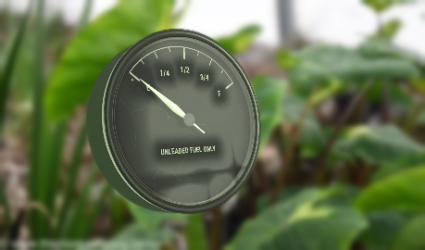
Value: **0**
